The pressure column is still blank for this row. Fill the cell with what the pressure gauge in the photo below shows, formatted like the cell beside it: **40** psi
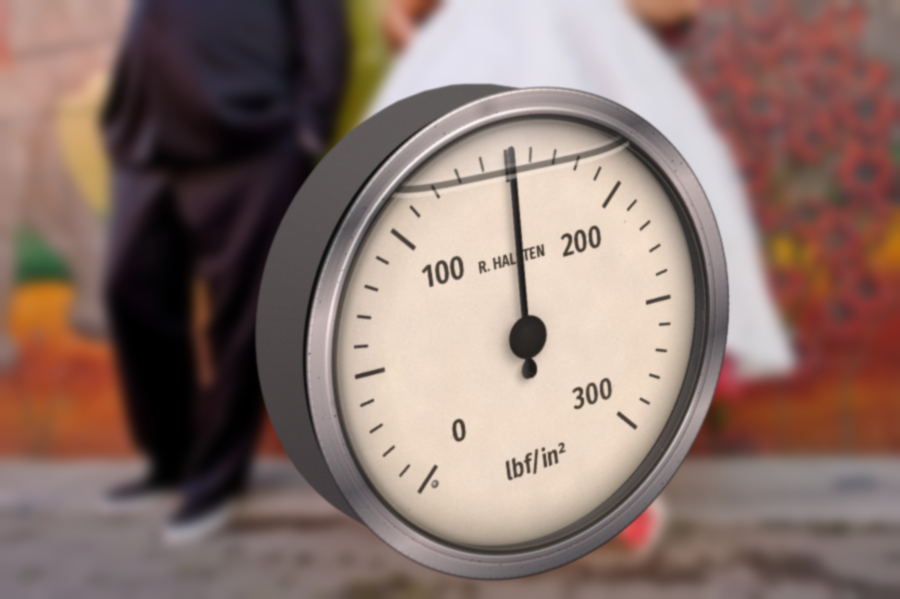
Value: **150** psi
